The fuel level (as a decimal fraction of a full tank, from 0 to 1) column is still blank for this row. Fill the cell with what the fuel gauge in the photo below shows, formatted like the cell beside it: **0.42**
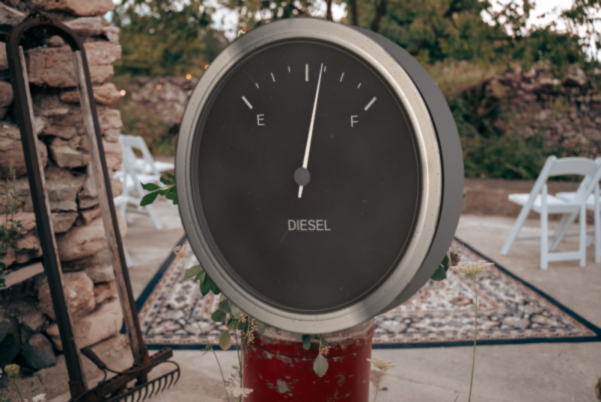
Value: **0.625**
